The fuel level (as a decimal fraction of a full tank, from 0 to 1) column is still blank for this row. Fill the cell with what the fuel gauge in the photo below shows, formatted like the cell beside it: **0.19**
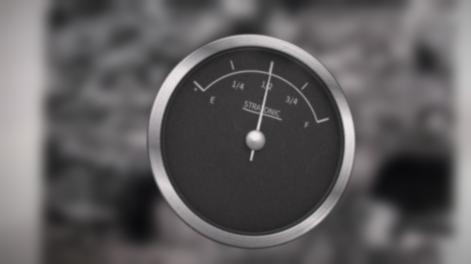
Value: **0.5**
